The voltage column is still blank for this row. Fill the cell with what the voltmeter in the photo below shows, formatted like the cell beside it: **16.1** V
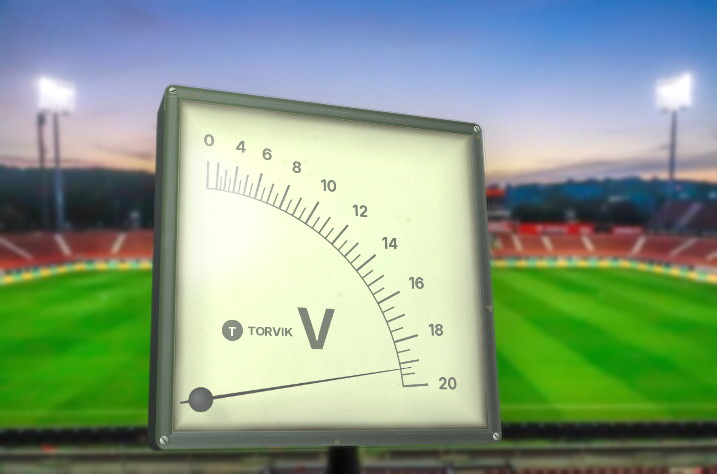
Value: **19.25** V
